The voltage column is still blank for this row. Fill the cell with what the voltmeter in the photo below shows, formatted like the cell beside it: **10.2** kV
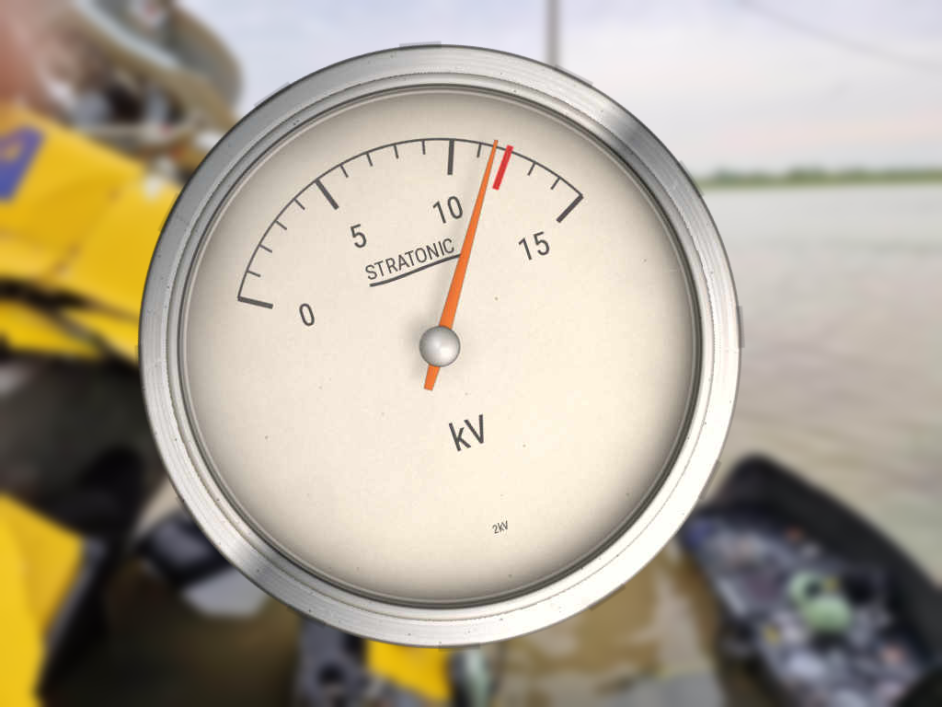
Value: **11.5** kV
